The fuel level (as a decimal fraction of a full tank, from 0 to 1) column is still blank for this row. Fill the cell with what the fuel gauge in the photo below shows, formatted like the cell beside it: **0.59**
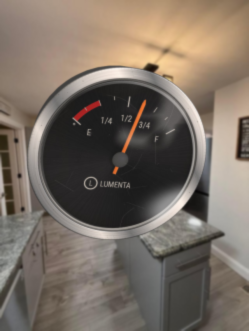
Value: **0.625**
